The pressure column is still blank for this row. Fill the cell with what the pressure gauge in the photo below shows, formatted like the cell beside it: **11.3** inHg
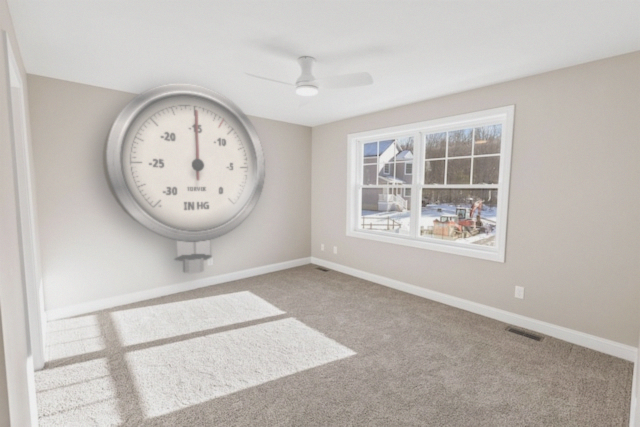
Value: **-15** inHg
